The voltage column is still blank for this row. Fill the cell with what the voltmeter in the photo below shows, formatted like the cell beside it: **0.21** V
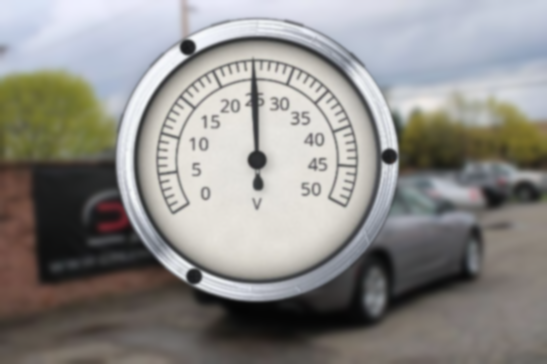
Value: **25** V
